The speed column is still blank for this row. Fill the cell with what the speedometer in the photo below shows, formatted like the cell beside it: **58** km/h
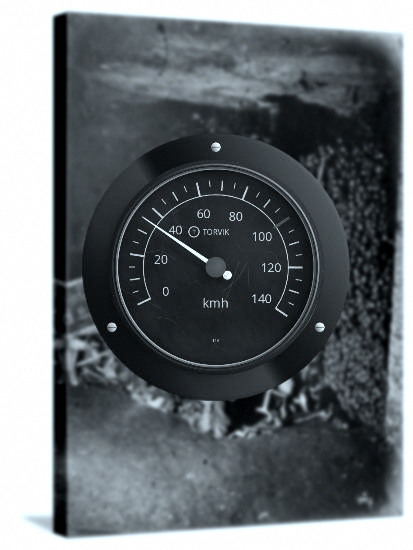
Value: **35** km/h
